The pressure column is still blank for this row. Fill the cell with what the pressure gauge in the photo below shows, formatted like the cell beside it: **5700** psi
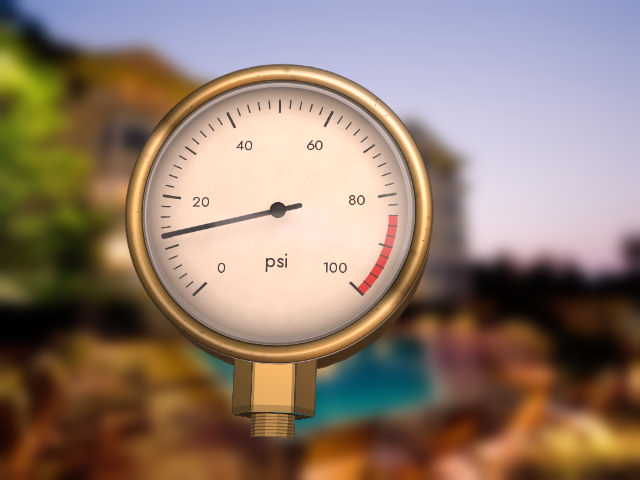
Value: **12** psi
